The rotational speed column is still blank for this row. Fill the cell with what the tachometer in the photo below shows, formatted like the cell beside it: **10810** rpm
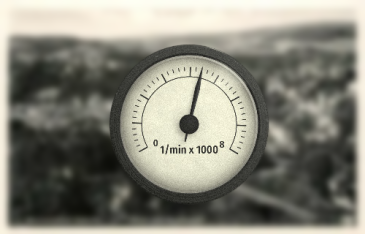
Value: **4400** rpm
